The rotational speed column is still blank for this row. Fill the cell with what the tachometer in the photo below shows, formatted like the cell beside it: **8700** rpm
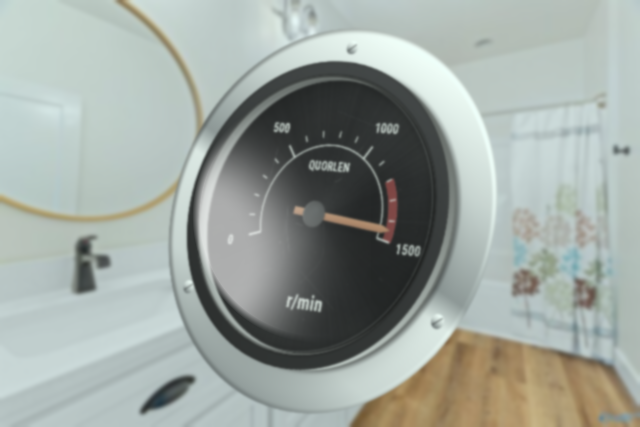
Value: **1450** rpm
